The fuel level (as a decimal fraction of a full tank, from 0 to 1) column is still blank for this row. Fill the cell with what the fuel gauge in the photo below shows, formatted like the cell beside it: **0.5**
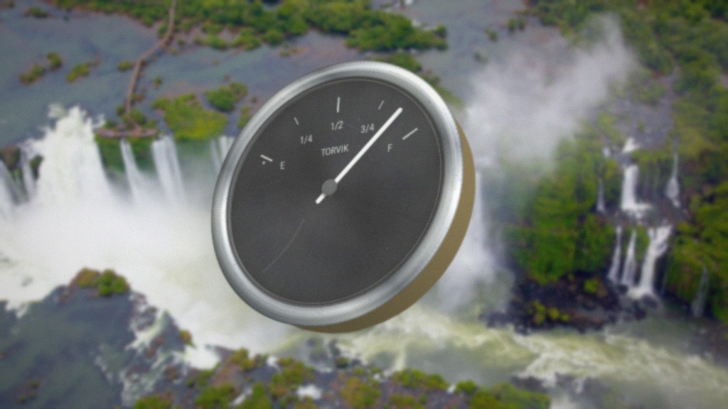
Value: **0.875**
